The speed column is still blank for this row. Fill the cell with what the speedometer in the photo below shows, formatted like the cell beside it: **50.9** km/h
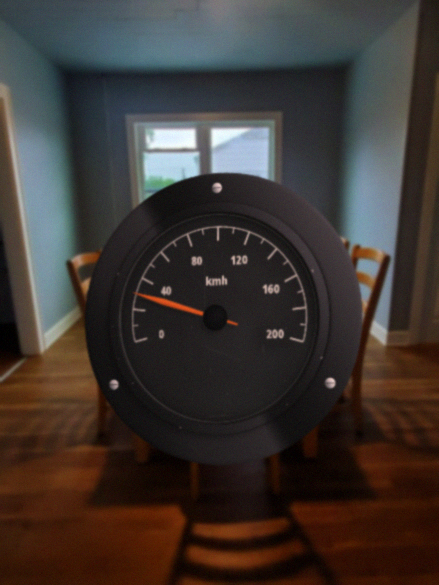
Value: **30** km/h
